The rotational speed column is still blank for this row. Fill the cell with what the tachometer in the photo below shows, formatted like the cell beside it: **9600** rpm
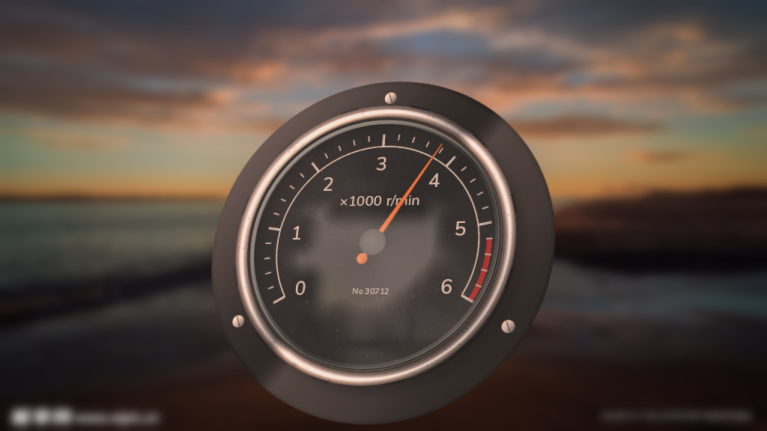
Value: **3800** rpm
